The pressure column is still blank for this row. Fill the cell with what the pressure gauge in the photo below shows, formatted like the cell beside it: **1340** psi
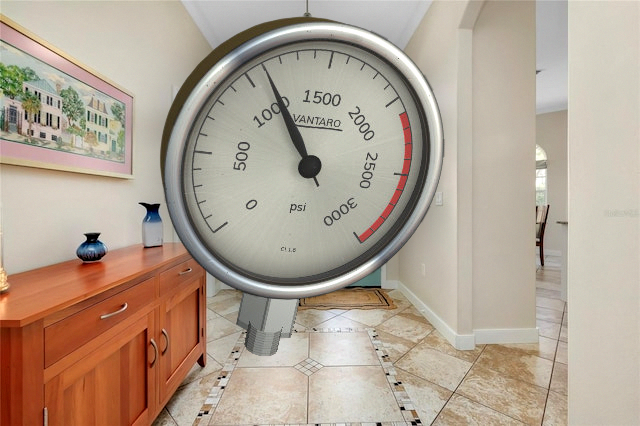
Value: **1100** psi
